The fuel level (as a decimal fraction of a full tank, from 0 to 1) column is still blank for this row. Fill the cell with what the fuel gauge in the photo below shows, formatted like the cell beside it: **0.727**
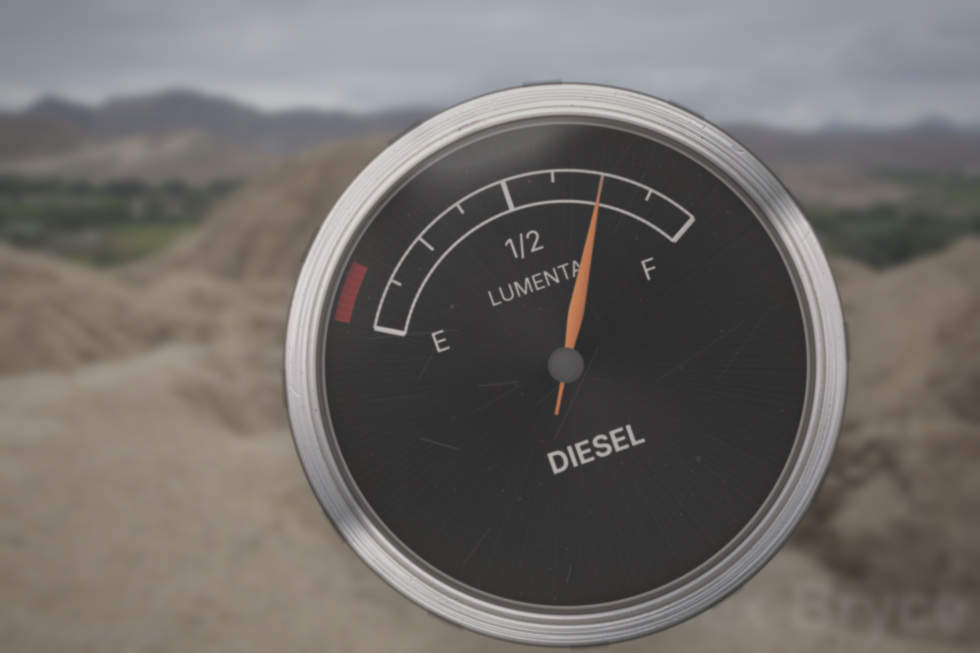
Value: **0.75**
